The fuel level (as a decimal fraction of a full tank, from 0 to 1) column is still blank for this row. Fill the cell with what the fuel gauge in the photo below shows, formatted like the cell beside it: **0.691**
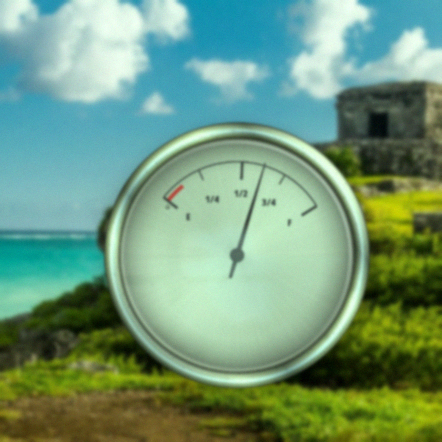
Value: **0.625**
